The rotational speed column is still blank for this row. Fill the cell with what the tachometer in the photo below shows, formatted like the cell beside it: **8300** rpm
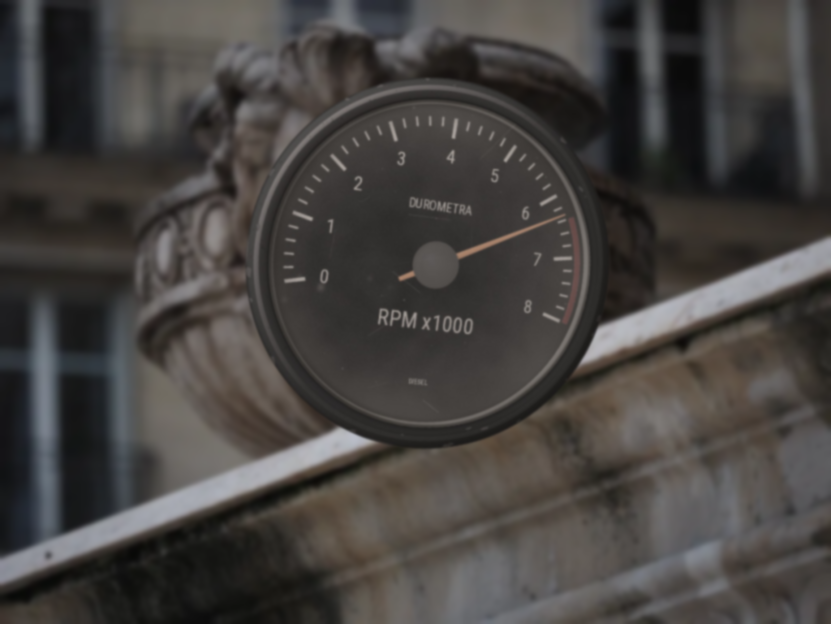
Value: **6300** rpm
